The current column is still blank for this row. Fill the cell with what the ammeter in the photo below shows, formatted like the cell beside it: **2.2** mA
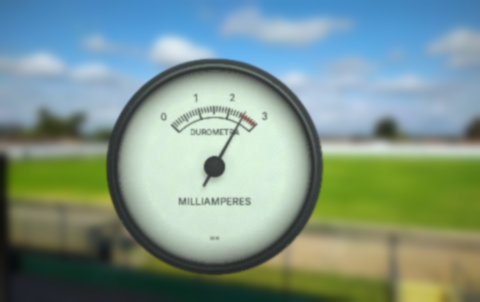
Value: **2.5** mA
